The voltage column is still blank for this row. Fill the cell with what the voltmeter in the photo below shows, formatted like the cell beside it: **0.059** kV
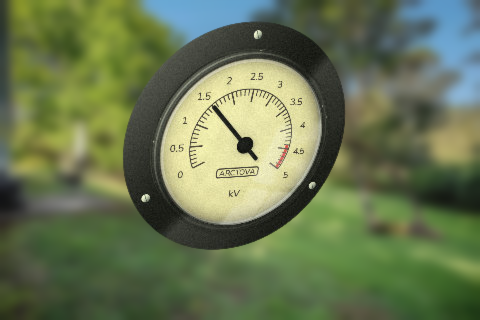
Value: **1.5** kV
